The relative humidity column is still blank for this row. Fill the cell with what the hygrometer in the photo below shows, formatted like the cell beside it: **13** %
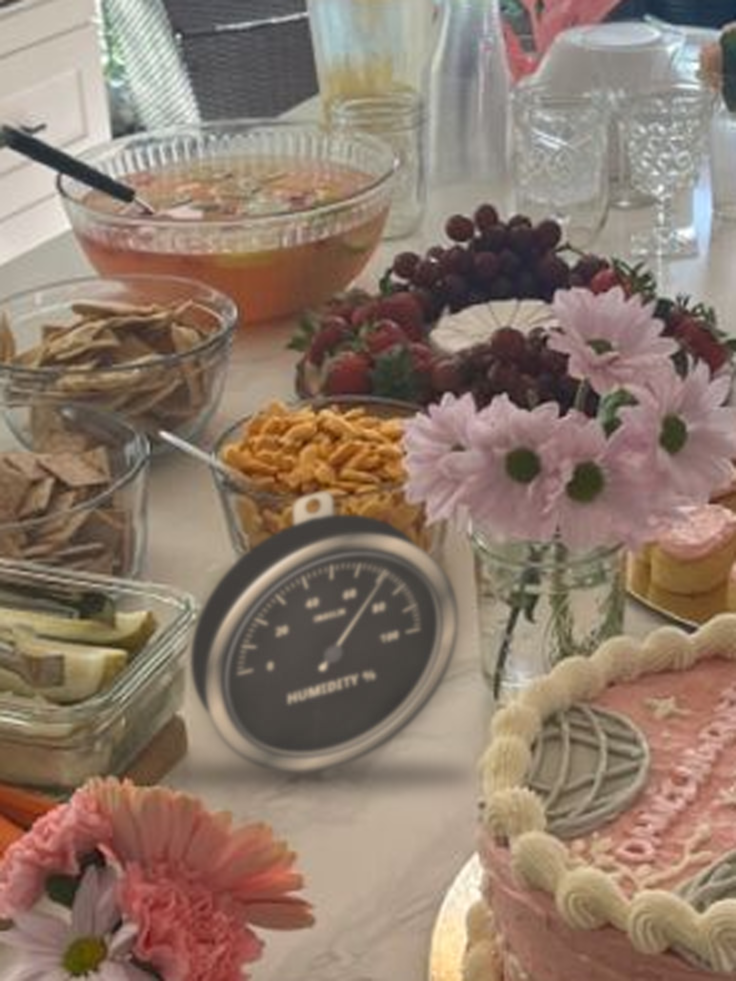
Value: **70** %
